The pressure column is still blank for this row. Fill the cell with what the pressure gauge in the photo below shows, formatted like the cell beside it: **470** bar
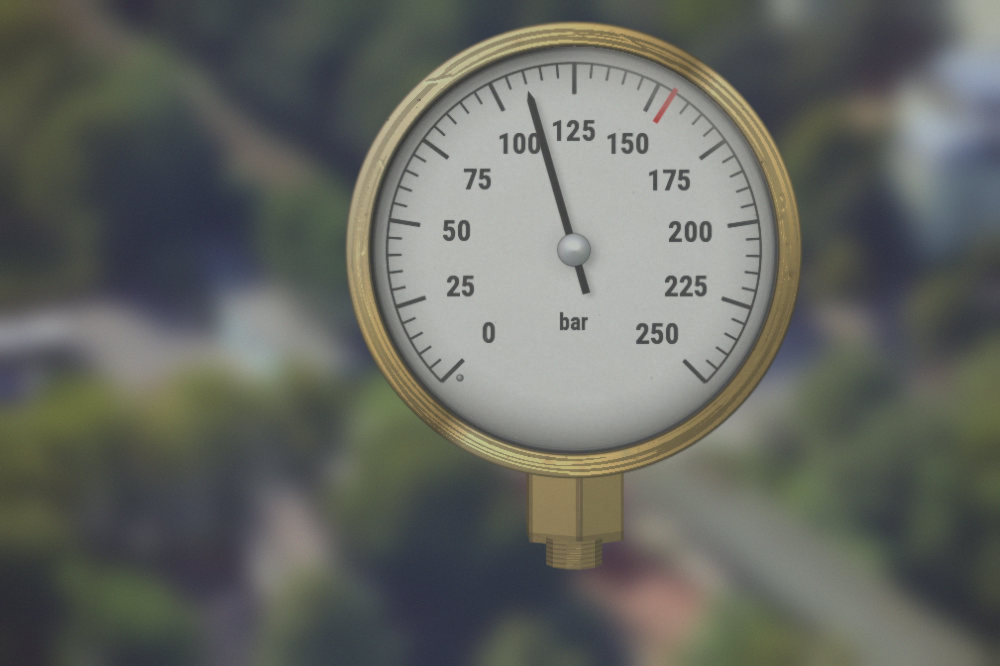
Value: **110** bar
